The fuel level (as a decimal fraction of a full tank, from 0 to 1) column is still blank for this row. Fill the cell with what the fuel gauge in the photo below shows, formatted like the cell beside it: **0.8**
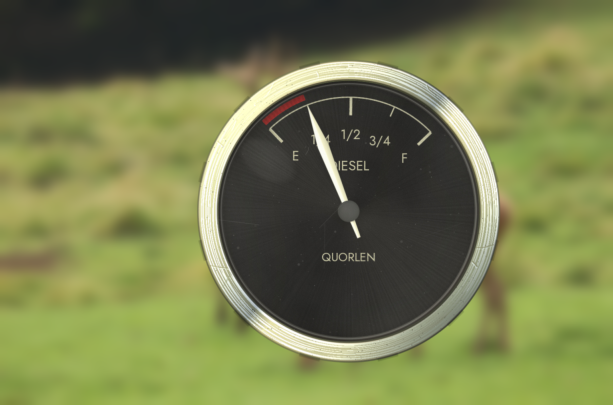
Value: **0.25**
